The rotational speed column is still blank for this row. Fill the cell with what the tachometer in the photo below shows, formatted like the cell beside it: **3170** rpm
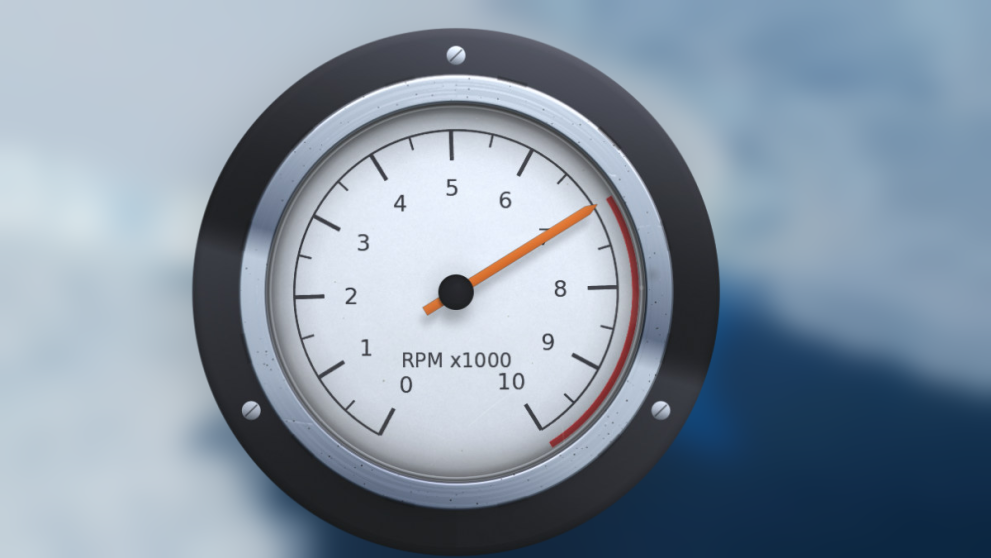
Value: **7000** rpm
